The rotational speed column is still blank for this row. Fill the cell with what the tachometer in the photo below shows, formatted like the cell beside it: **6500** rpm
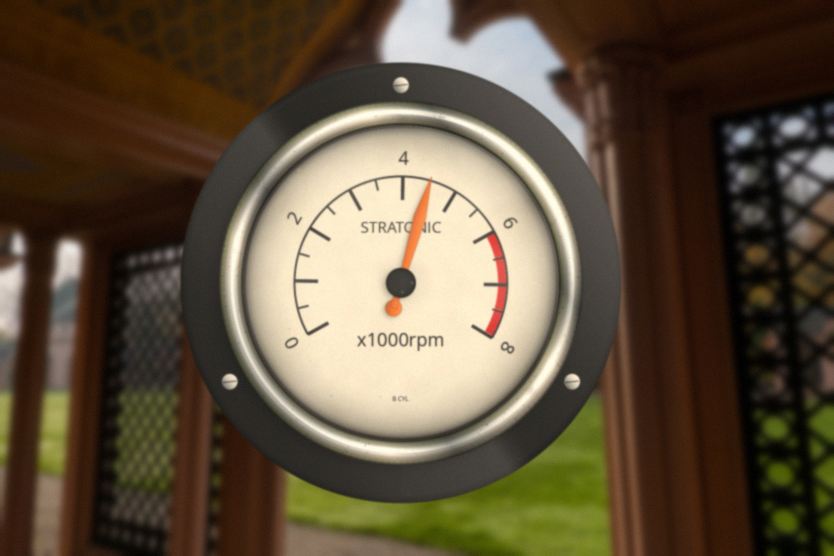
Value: **4500** rpm
